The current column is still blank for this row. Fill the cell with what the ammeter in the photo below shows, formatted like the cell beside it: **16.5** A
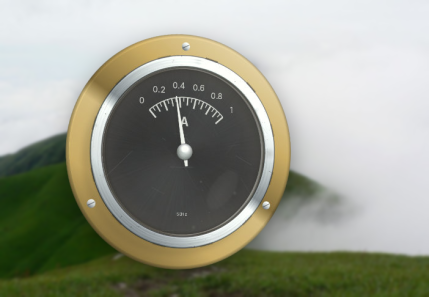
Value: **0.35** A
